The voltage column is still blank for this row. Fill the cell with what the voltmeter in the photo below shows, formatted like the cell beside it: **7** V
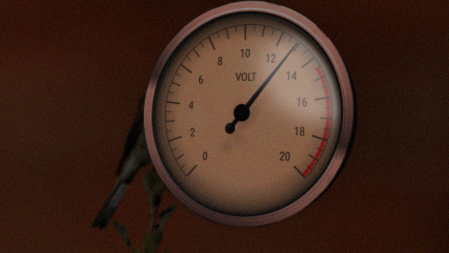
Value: **13** V
